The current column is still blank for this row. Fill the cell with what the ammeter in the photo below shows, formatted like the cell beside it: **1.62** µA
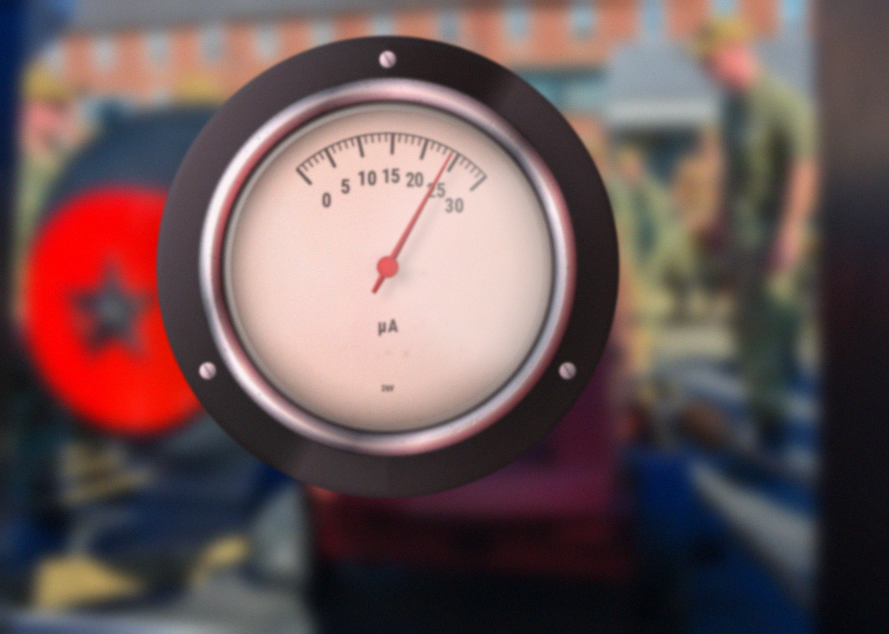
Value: **24** µA
